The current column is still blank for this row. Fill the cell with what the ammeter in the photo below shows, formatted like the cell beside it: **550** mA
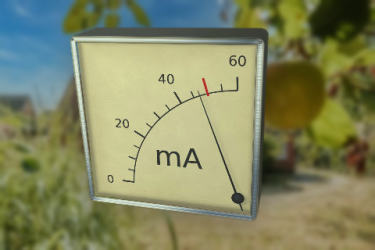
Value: **47.5** mA
